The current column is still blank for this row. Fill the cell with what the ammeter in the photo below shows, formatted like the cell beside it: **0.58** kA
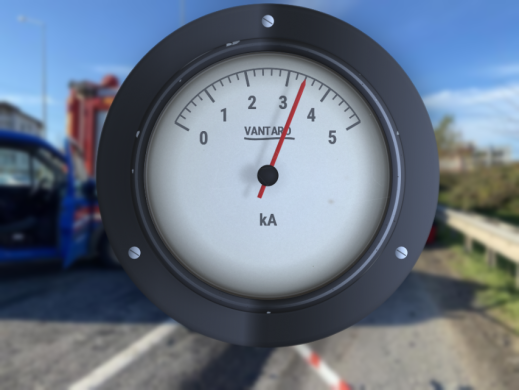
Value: **3.4** kA
